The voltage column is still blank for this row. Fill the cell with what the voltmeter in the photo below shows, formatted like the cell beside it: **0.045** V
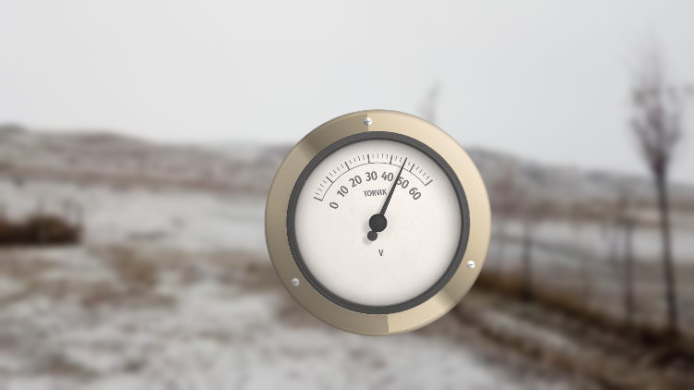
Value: **46** V
